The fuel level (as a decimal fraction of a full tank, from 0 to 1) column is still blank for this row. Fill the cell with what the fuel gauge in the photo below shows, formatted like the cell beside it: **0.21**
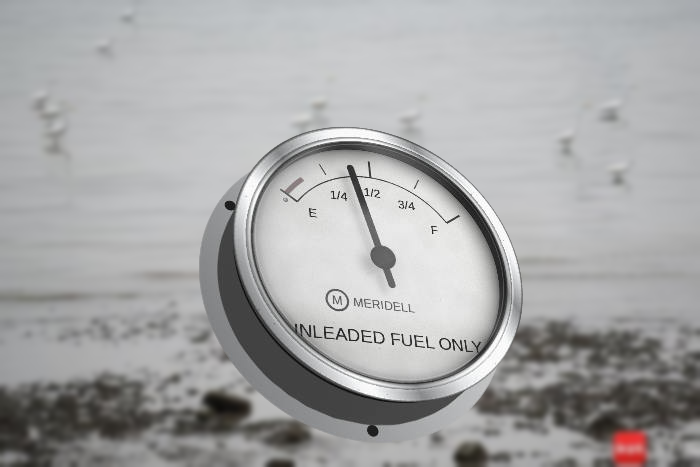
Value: **0.375**
